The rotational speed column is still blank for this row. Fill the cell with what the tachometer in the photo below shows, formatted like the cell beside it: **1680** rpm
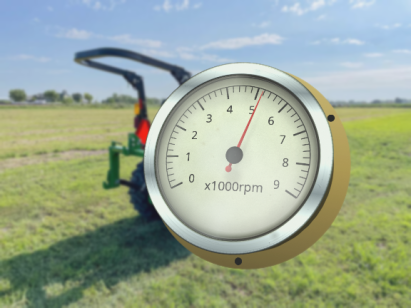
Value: **5200** rpm
